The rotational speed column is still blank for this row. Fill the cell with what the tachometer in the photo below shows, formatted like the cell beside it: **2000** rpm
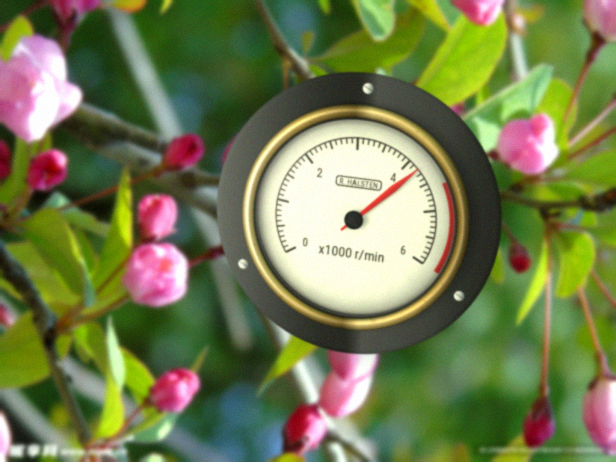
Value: **4200** rpm
